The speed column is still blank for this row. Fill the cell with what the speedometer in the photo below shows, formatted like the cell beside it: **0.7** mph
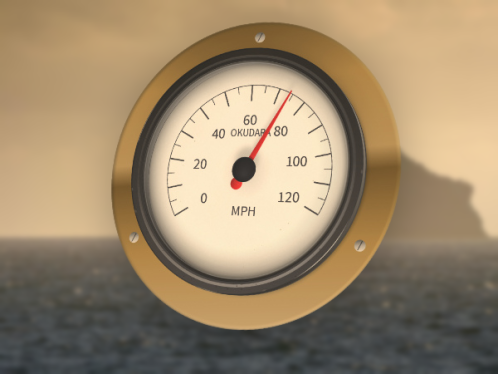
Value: **75** mph
